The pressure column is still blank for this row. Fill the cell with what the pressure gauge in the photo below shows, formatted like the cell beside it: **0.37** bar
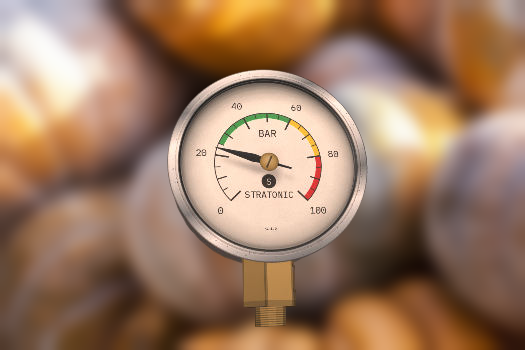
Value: **22.5** bar
